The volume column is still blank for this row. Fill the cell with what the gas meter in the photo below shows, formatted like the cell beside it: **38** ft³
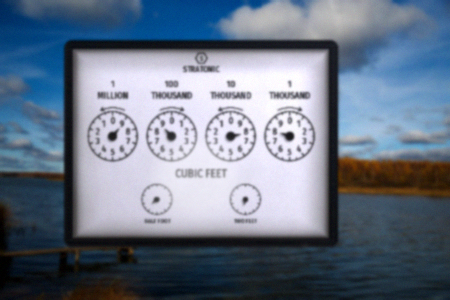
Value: **887800** ft³
